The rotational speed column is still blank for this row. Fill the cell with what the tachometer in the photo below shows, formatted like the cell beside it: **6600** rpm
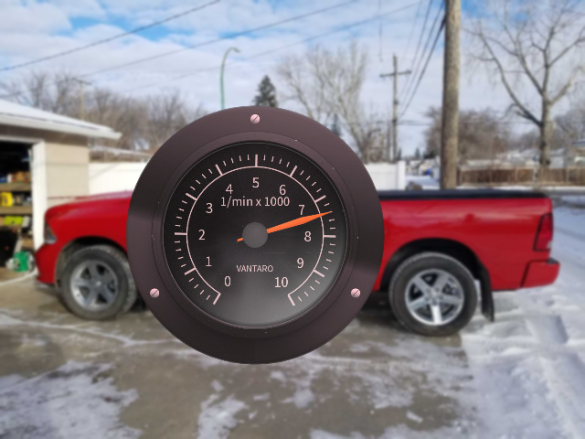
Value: **7400** rpm
